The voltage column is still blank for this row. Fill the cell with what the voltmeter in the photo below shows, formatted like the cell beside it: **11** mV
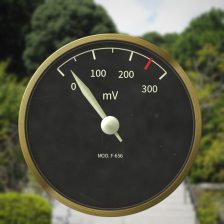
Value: **25** mV
